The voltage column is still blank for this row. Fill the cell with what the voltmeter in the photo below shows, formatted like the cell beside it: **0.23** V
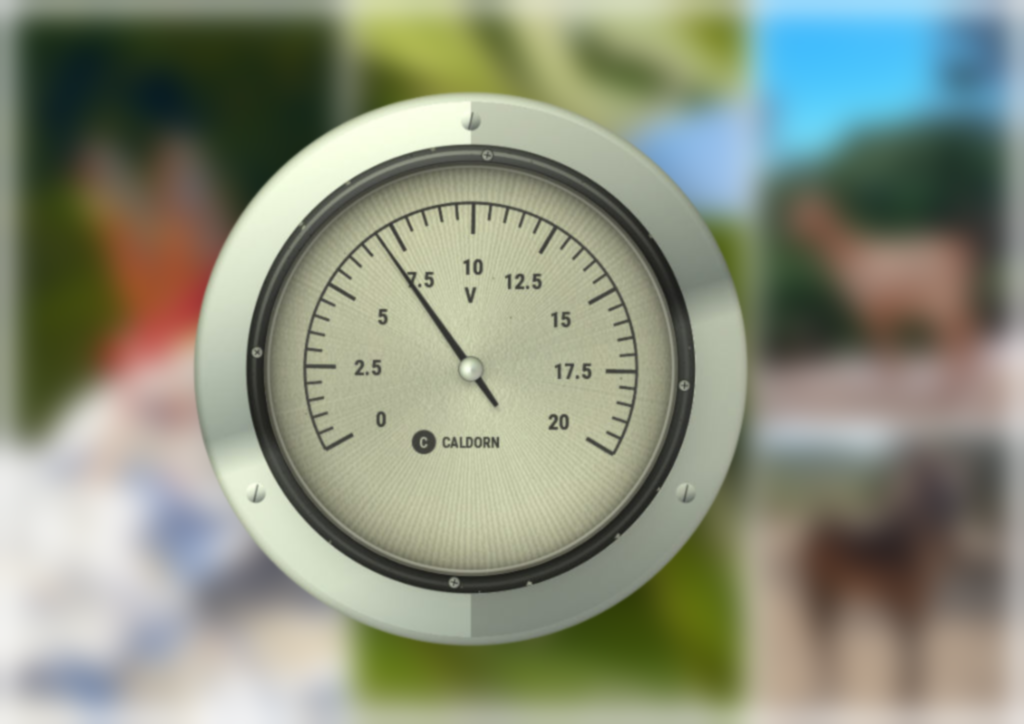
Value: **7** V
